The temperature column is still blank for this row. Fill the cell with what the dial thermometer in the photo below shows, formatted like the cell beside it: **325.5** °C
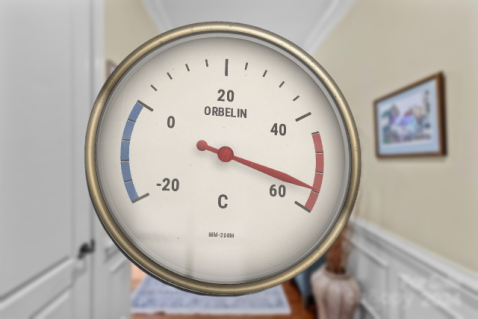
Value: **56** °C
